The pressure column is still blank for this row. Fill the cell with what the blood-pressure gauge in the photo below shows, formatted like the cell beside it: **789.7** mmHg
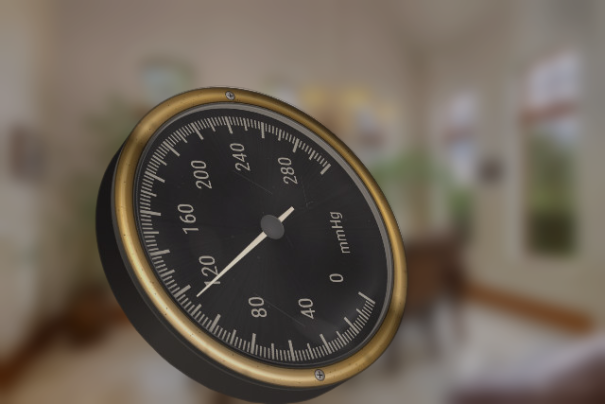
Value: **114** mmHg
